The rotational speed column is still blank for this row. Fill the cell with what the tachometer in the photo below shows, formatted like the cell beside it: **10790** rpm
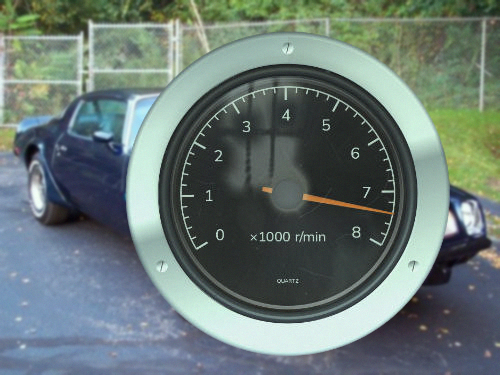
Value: **7400** rpm
